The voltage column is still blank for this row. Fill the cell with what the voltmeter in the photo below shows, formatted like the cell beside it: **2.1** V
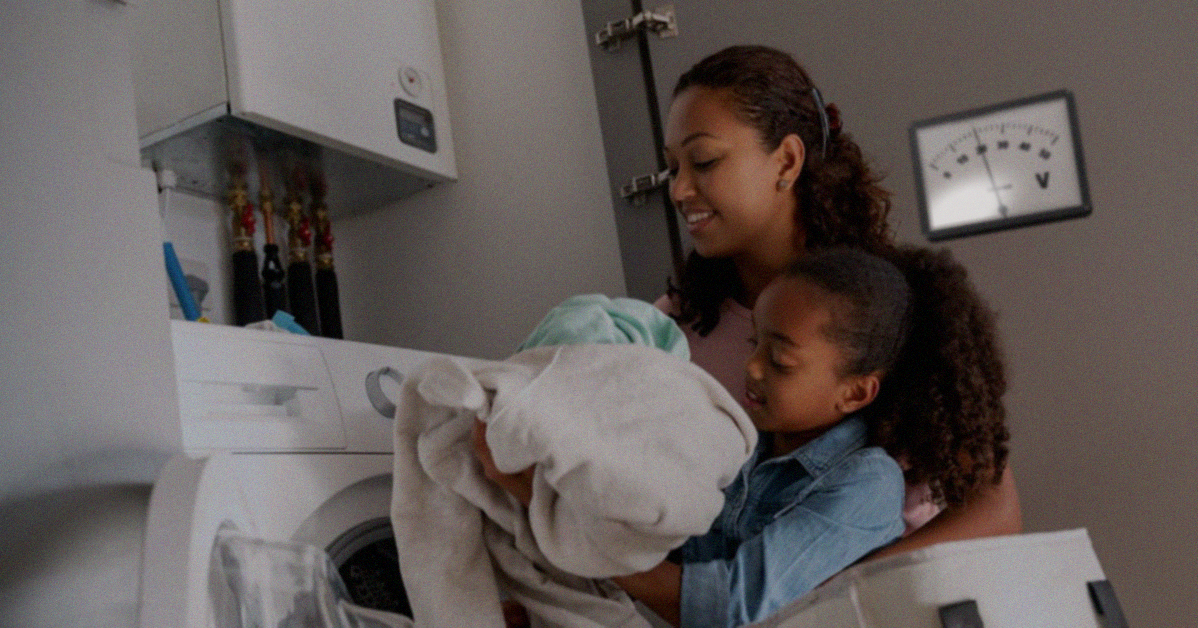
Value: **20** V
